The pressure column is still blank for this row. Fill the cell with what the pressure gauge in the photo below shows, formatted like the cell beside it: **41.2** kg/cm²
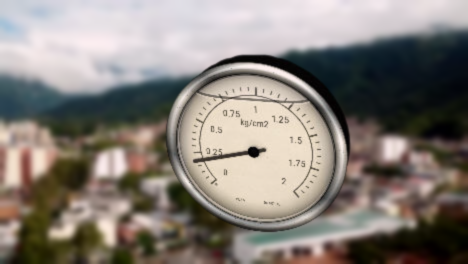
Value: **0.2** kg/cm²
